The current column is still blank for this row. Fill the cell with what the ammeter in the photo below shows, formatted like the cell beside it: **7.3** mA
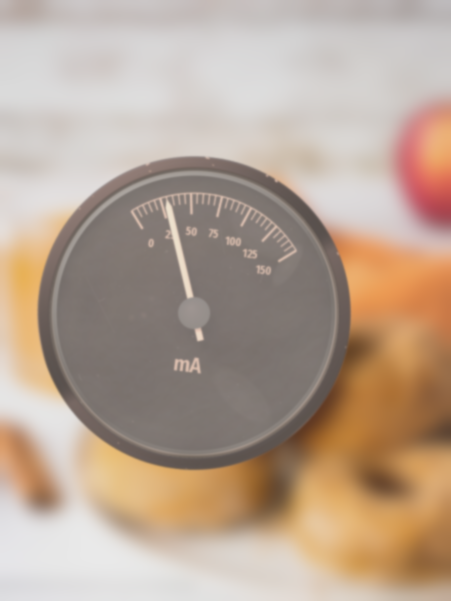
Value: **30** mA
